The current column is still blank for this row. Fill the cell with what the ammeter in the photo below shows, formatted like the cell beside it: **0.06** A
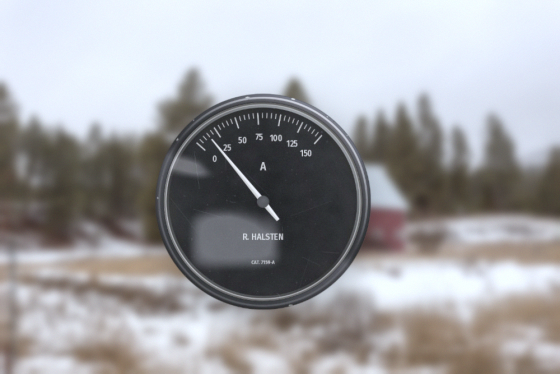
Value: **15** A
